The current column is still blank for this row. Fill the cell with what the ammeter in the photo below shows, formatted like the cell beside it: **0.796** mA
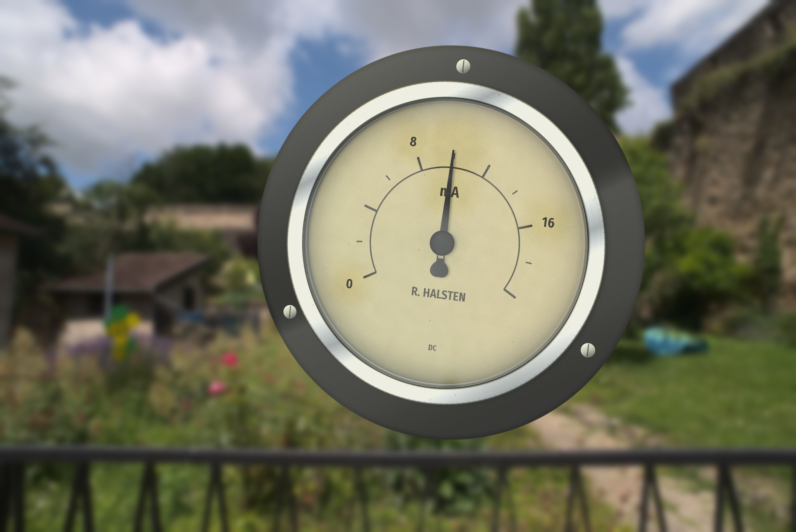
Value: **10** mA
